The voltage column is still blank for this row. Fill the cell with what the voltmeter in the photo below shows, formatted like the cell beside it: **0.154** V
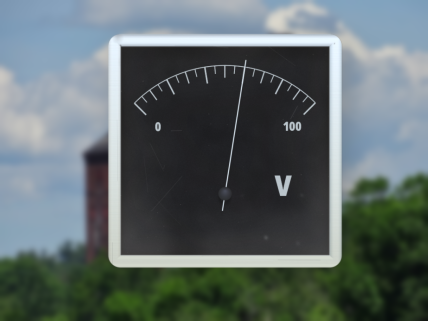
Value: **60** V
